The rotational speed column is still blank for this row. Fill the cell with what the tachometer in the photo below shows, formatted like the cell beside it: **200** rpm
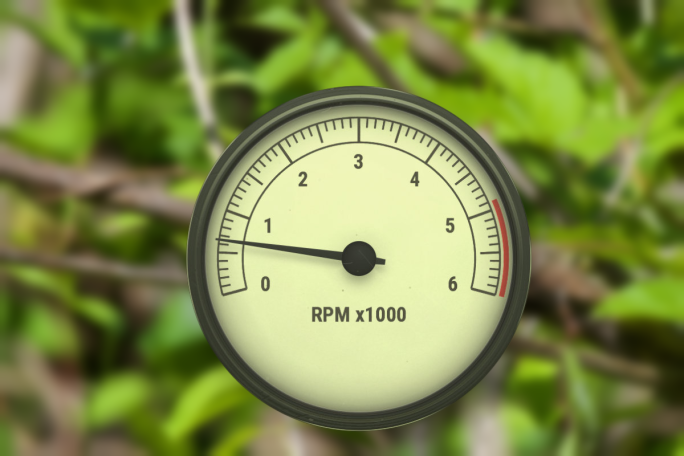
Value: **650** rpm
